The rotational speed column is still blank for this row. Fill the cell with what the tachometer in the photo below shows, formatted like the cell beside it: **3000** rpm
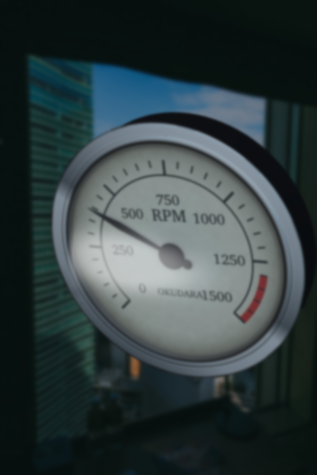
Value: **400** rpm
